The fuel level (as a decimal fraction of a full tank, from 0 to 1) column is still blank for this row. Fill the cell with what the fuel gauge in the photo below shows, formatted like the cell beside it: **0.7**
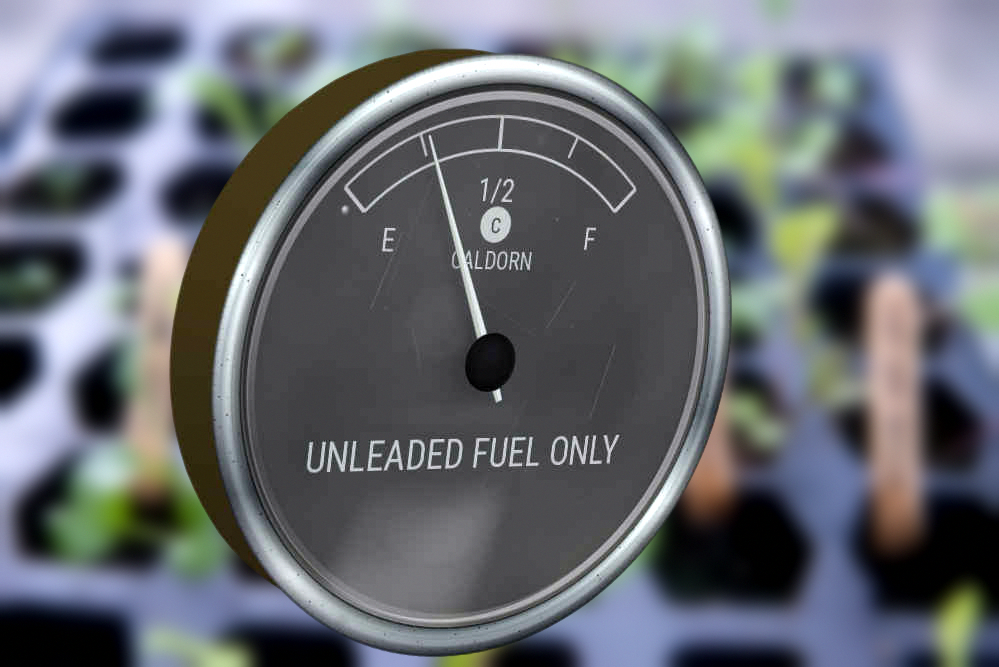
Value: **0.25**
